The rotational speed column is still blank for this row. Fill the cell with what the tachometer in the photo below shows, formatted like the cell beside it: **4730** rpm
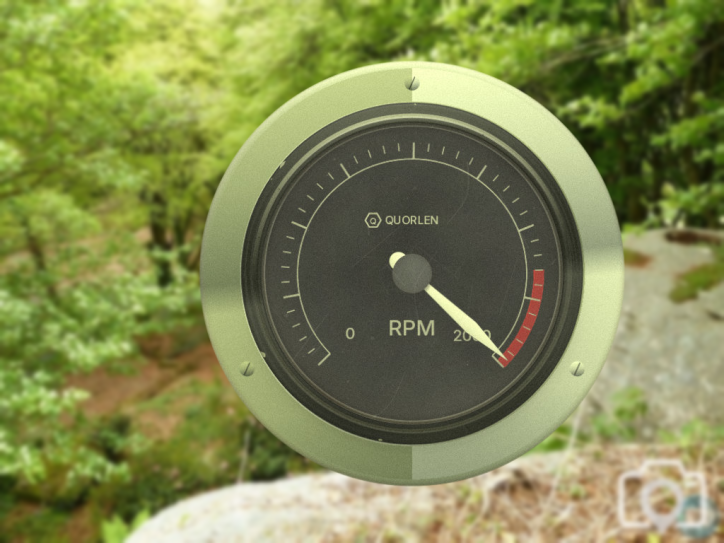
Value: **1975** rpm
